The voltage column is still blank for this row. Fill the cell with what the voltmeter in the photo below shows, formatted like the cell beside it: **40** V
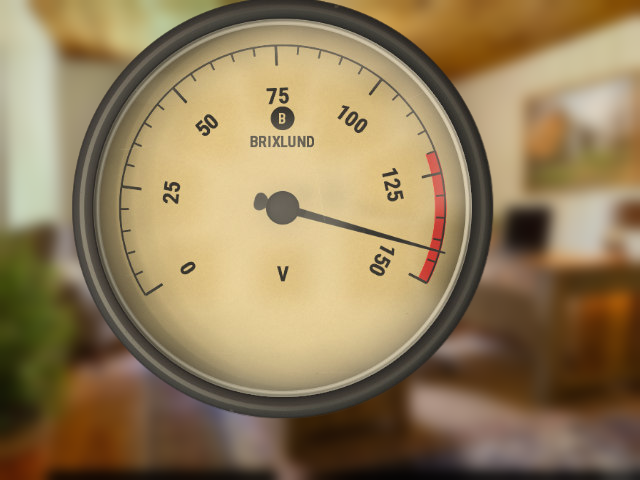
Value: **142.5** V
